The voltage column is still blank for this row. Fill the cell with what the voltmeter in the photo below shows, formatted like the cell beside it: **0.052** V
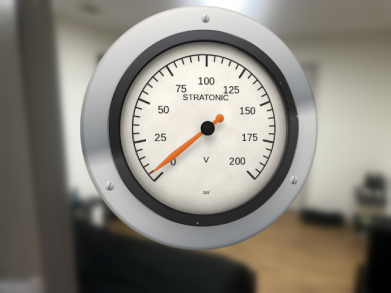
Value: **5** V
